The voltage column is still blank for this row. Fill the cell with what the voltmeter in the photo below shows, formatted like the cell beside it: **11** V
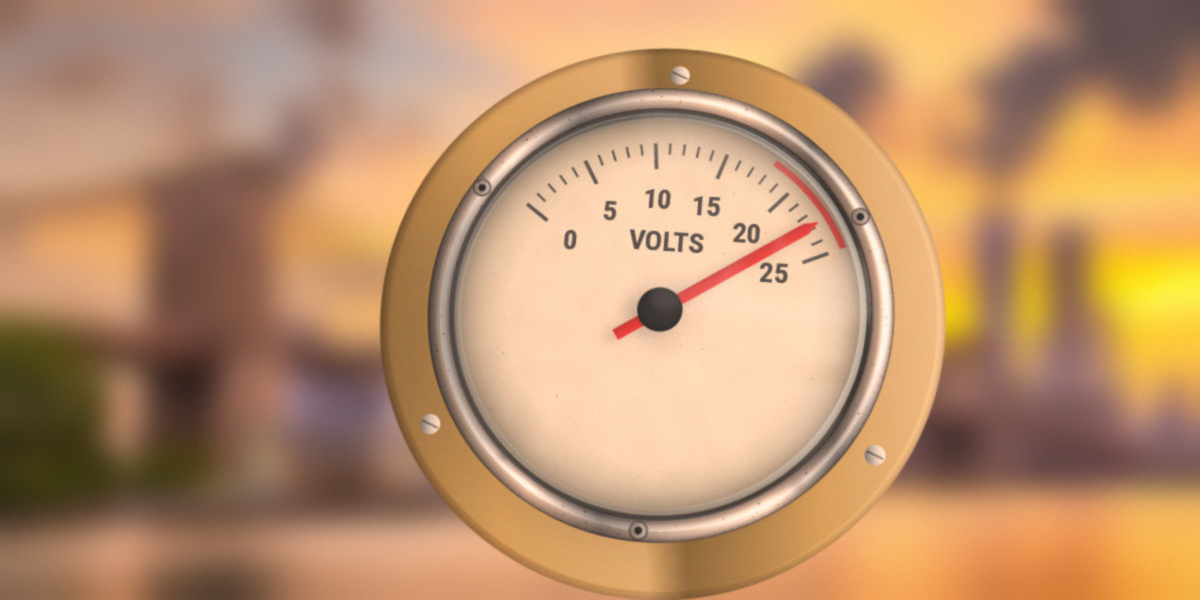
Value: **23** V
